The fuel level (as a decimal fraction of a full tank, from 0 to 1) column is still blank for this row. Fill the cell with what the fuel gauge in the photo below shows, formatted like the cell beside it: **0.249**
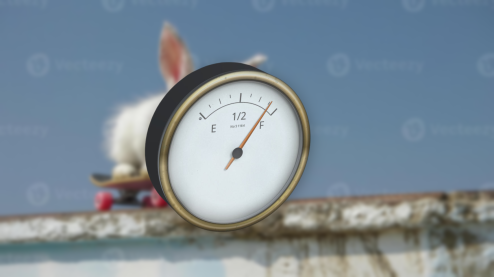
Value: **0.875**
